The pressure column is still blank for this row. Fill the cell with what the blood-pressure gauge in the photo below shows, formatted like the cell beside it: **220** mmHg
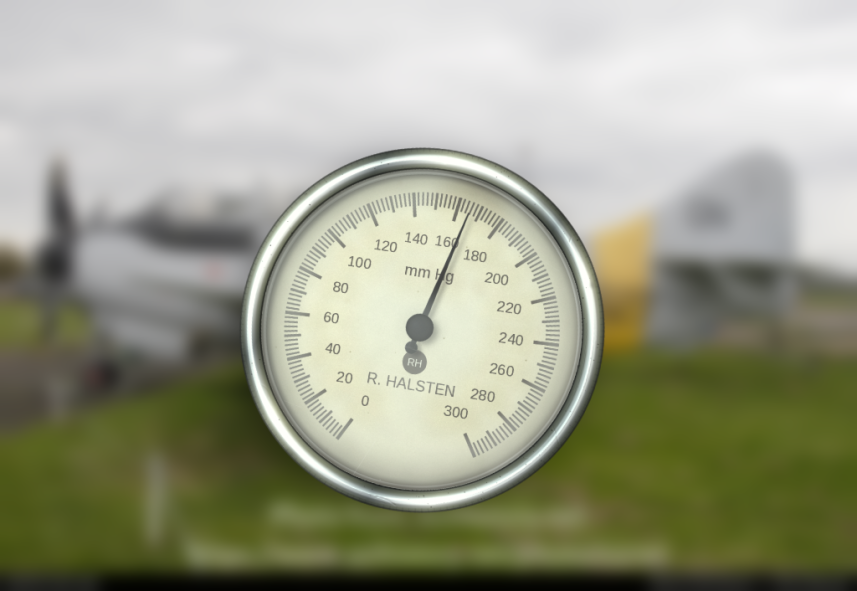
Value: **166** mmHg
